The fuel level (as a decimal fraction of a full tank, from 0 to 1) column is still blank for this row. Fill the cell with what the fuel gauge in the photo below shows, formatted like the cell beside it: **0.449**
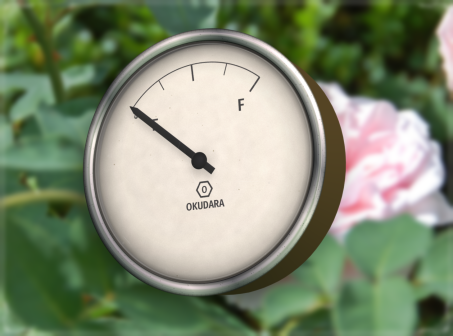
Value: **0**
